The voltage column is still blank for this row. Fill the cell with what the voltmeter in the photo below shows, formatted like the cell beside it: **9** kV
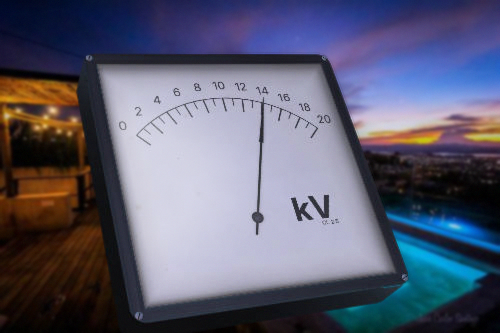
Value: **14** kV
